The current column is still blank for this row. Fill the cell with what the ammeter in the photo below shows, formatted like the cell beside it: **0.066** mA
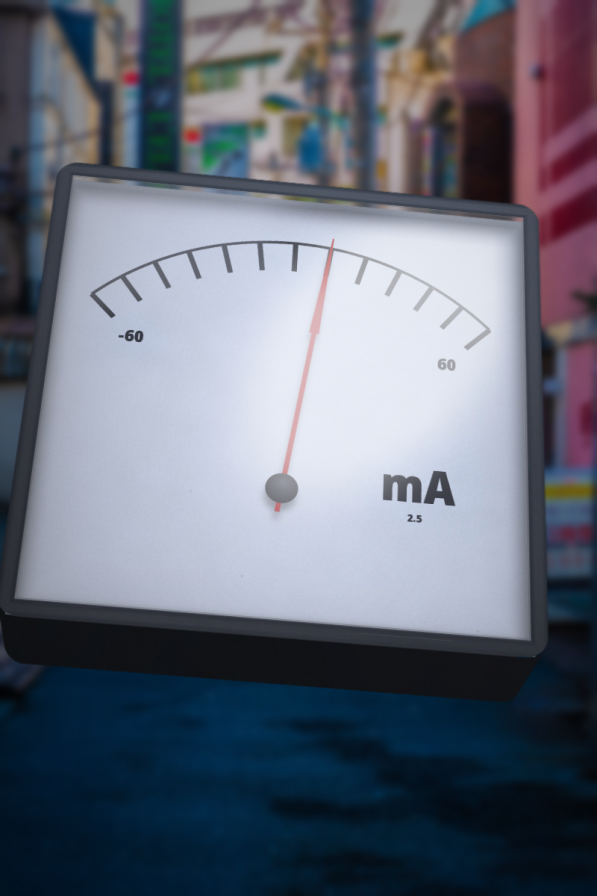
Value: **10** mA
